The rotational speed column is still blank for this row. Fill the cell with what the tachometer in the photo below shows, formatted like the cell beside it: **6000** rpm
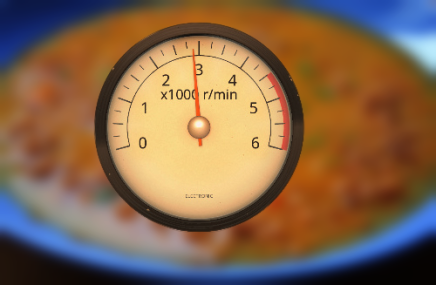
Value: **2875** rpm
